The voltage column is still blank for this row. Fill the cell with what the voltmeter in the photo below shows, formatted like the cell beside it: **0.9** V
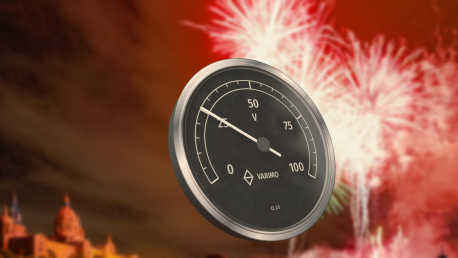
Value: **25** V
